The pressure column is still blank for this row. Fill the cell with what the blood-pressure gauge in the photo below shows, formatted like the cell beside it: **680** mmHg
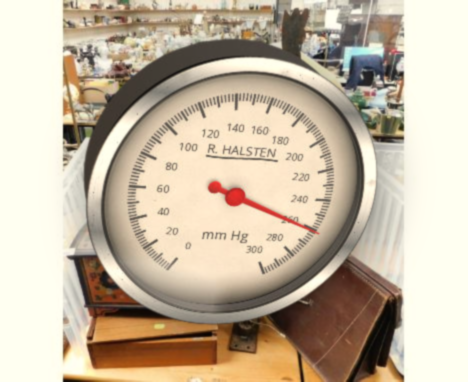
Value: **260** mmHg
